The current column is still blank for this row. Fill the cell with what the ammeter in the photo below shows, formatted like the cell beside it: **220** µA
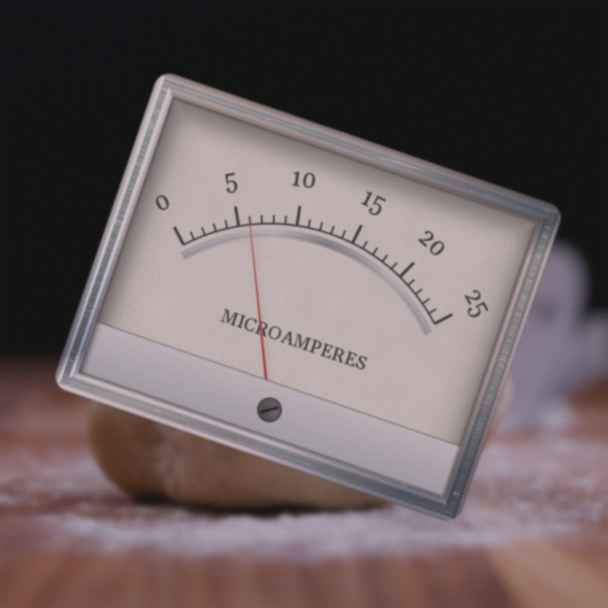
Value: **6** µA
